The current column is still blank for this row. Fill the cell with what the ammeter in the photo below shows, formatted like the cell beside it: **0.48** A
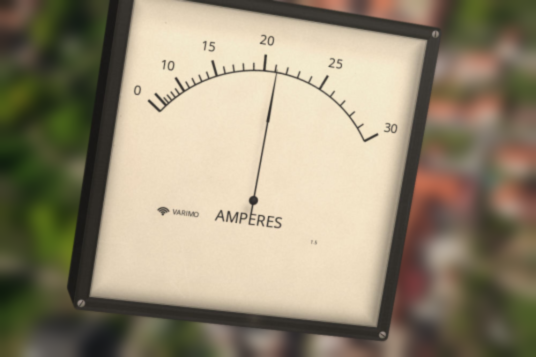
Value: **21** A
